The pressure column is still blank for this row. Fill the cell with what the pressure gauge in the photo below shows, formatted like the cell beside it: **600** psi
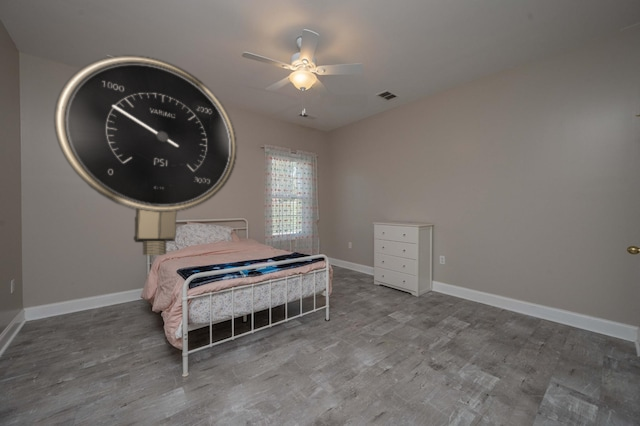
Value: **800** psi
